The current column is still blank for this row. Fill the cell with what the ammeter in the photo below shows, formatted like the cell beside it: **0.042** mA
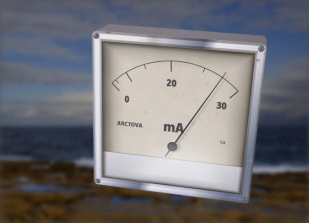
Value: **27.5** mA
